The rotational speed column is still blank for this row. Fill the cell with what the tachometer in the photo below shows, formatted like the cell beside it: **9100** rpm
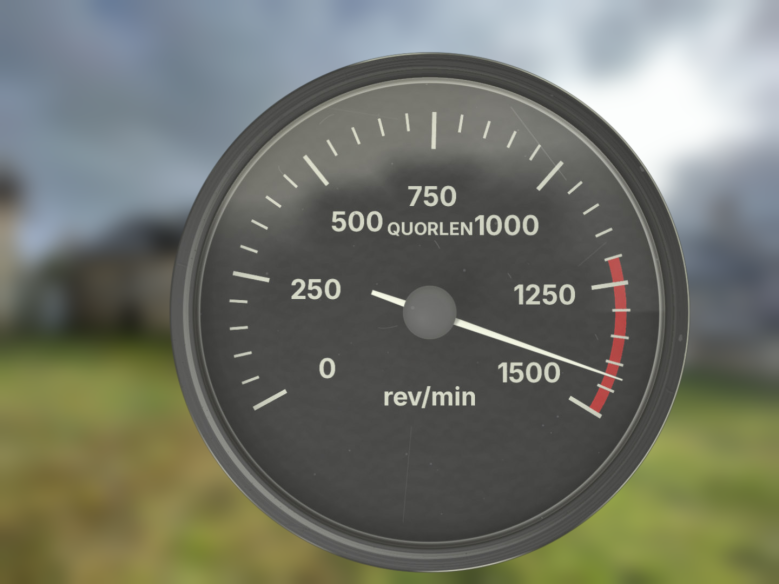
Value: **1425** rpm
